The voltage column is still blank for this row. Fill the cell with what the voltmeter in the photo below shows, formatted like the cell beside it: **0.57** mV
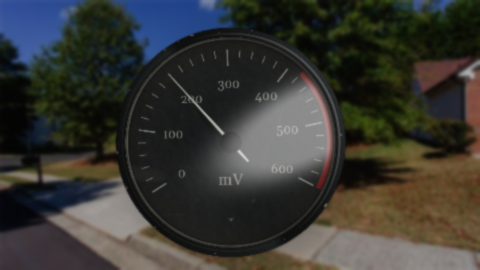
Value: **200** mV
